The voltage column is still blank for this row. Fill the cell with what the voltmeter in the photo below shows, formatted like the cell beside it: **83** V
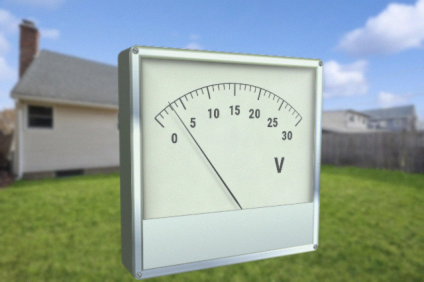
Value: **3** V
